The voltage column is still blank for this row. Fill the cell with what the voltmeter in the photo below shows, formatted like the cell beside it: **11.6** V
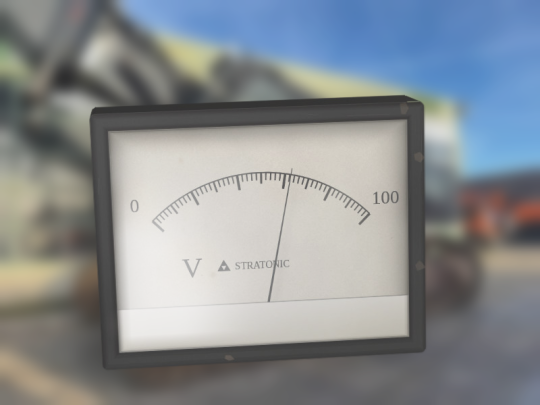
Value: **62** V
